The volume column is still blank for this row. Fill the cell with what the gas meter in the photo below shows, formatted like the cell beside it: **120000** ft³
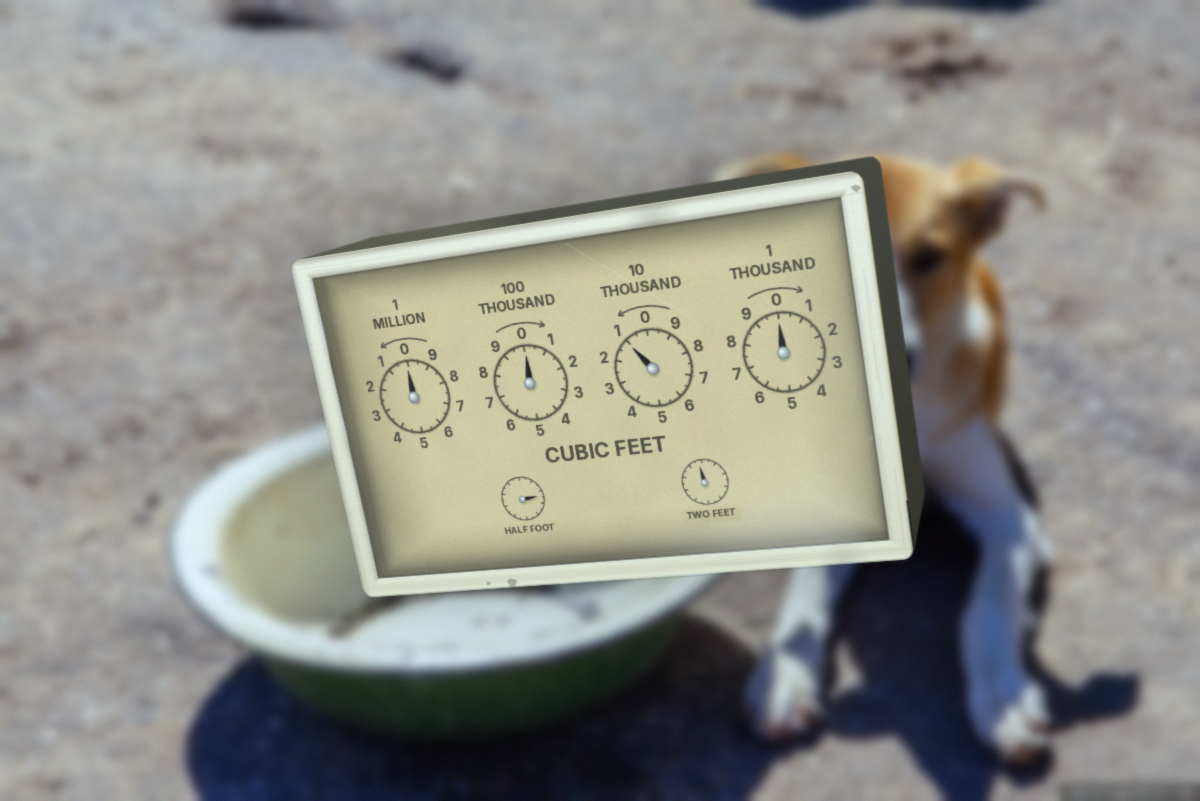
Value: **1000** ft³
